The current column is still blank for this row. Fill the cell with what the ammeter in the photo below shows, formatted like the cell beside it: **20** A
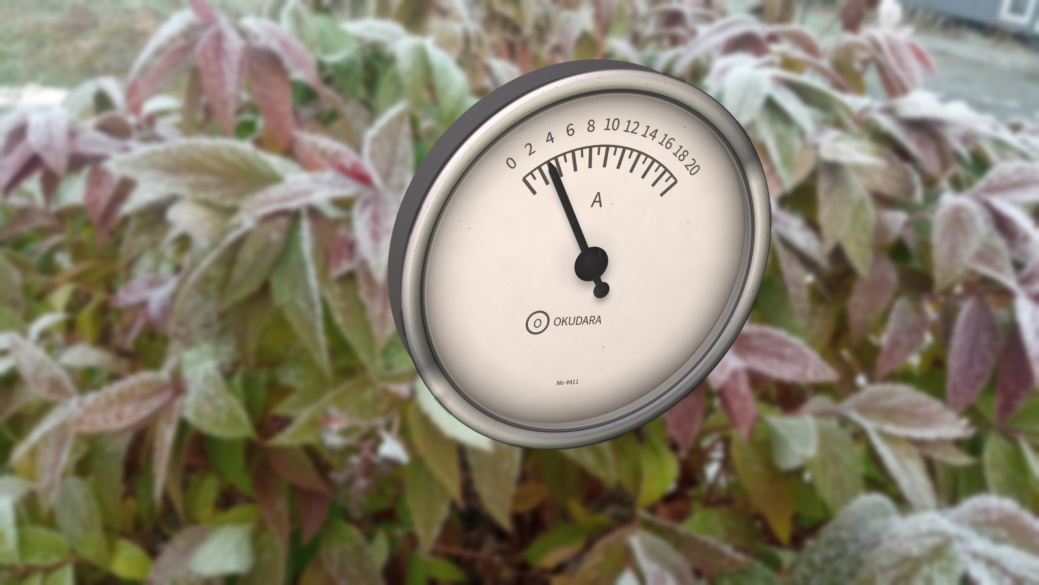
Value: **3** A
